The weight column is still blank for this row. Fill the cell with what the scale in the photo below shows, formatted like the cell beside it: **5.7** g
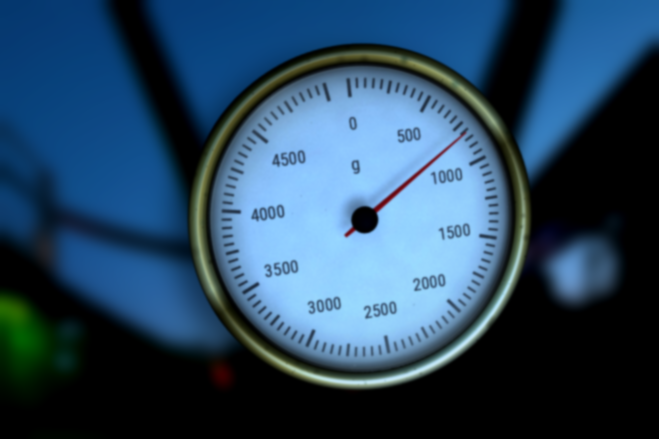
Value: **800** g
